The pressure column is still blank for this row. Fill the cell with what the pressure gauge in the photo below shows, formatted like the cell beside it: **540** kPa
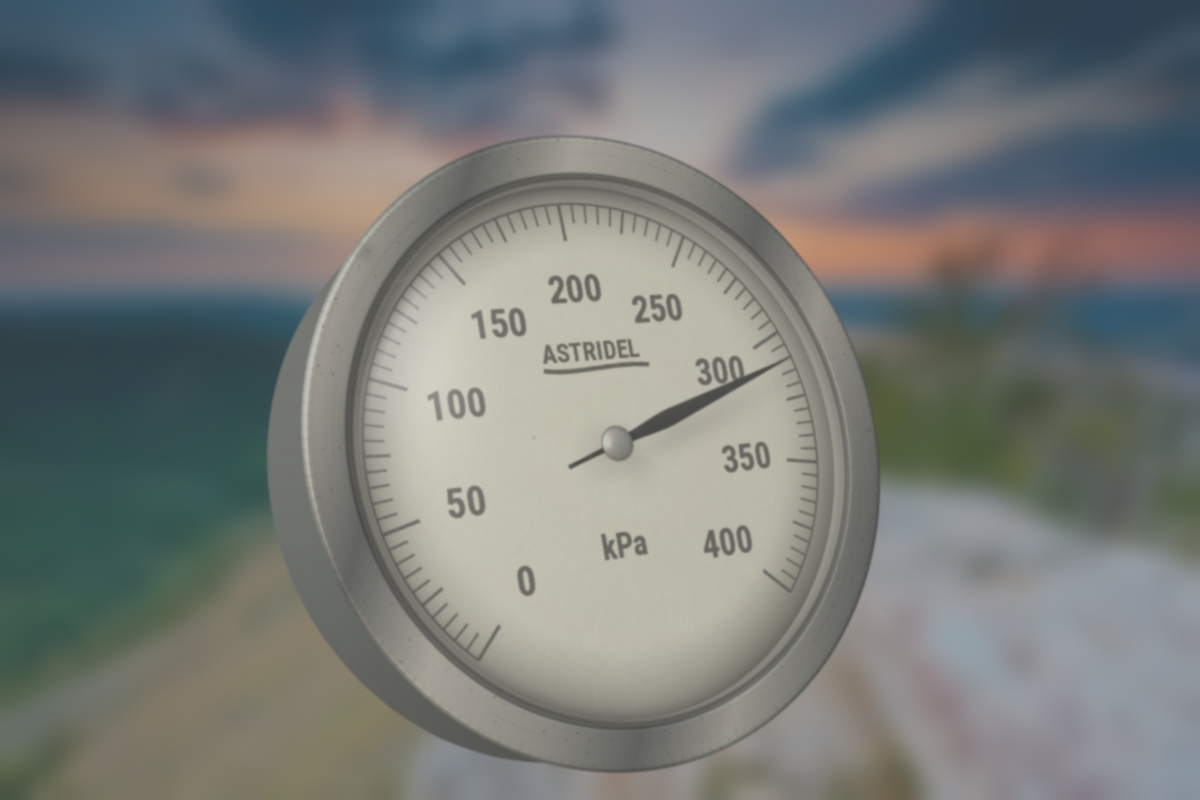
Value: **310** kPa
